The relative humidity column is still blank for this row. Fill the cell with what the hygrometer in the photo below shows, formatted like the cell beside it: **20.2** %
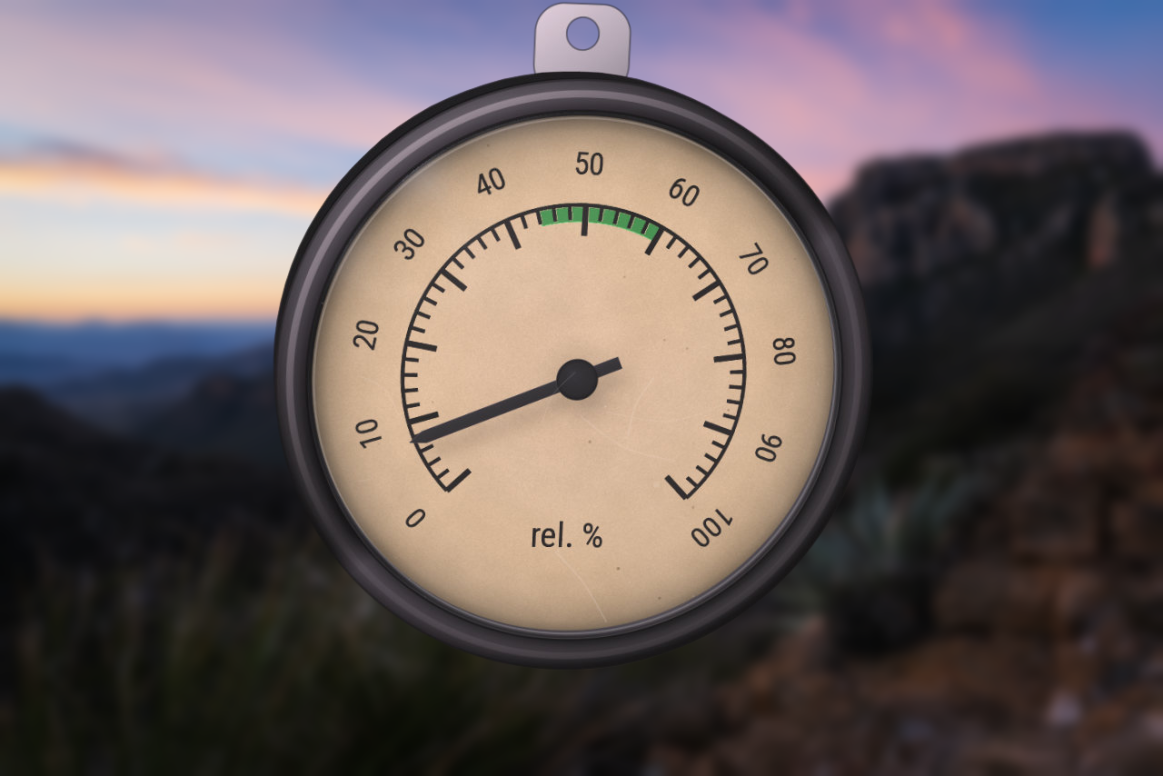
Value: **8** %
